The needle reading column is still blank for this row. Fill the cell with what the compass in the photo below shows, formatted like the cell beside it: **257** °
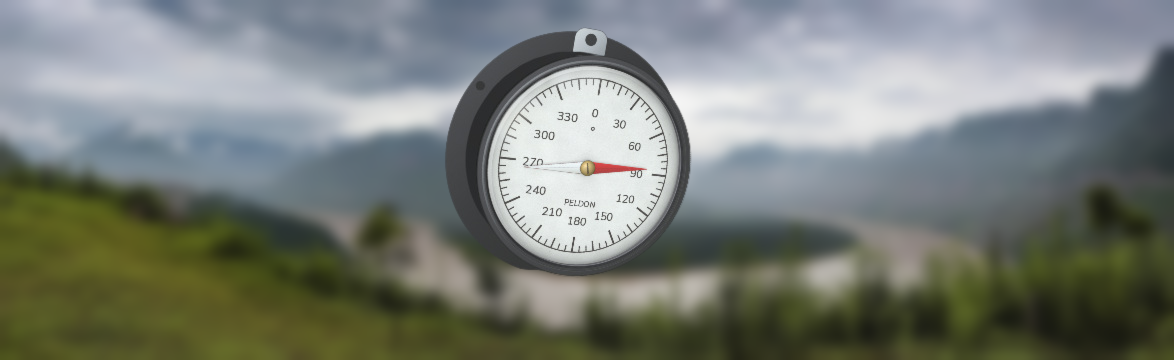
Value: **85** °
